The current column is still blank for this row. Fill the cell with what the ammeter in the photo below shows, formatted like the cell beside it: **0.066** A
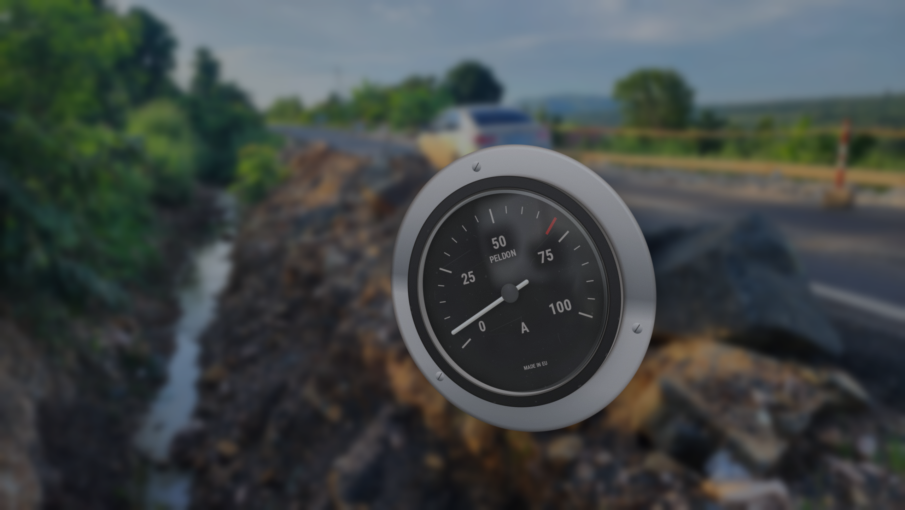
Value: **5** A
